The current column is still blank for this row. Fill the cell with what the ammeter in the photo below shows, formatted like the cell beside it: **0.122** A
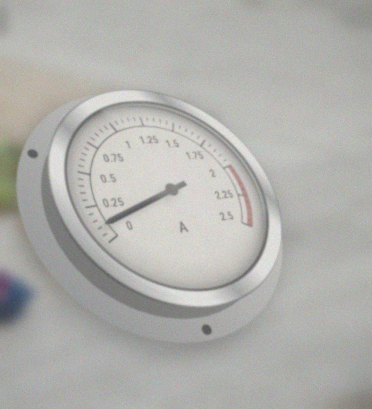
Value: **0.1** A
